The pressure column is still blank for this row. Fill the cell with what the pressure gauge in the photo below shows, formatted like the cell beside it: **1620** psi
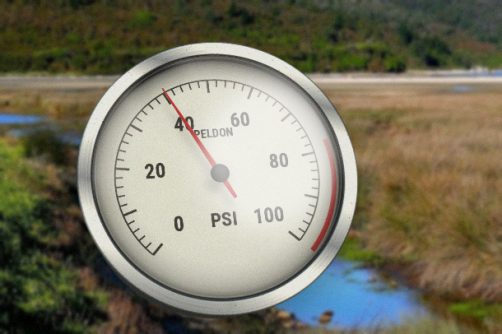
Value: **40** psi
